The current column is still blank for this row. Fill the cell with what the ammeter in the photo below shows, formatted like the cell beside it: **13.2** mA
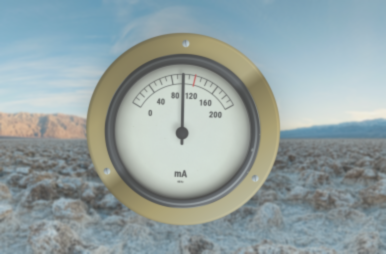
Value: **100** mA
